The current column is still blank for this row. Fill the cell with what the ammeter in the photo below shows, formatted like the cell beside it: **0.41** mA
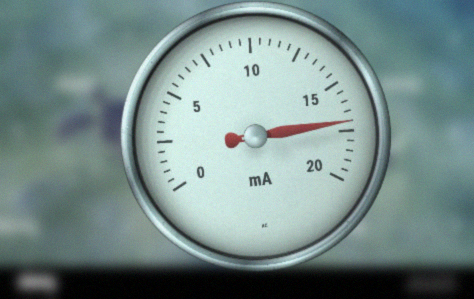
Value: **17** mA
